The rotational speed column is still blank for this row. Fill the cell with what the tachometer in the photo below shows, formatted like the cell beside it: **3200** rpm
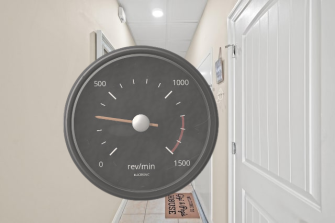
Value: **300** rpm
